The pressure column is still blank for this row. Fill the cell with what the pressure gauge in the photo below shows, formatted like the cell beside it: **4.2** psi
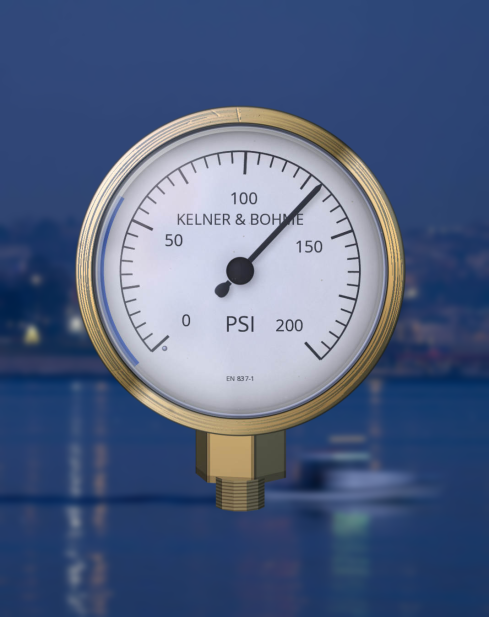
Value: **130** psi
